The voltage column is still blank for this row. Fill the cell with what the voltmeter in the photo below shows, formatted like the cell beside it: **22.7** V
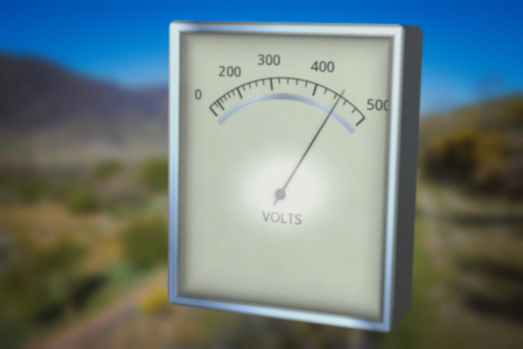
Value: **450** V
